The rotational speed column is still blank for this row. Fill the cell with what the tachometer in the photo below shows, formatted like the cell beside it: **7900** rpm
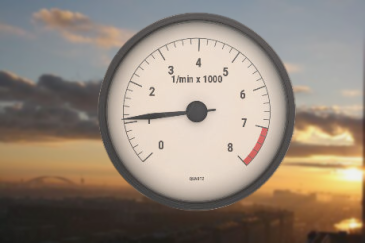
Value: **1100** rpm
